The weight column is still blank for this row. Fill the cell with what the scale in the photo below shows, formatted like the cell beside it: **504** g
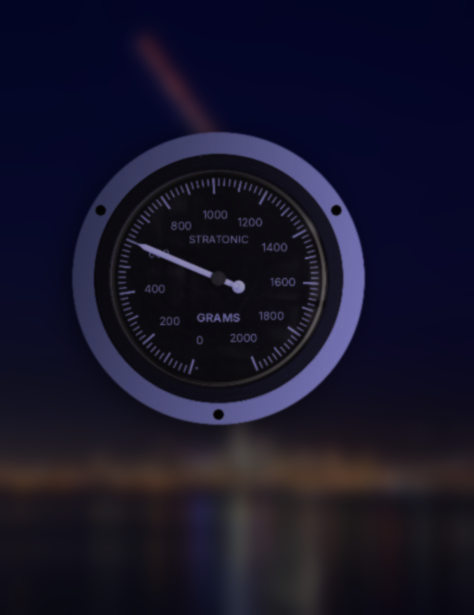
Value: **600** g
